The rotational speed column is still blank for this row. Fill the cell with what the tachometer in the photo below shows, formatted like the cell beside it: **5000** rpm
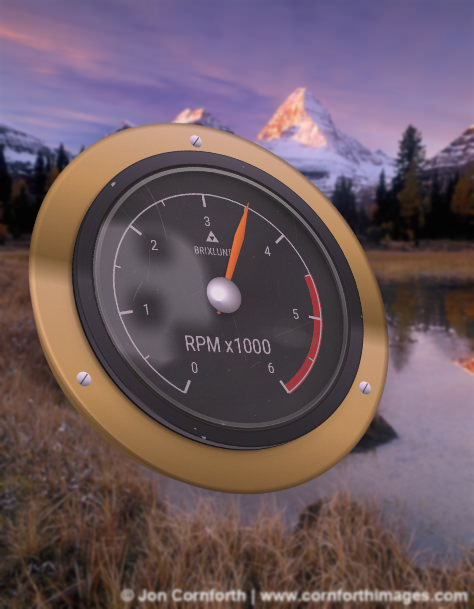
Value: **3500** rpm
